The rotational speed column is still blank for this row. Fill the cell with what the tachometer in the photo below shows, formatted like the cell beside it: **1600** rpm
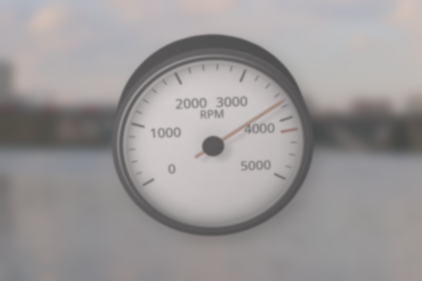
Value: **3700** rpm
